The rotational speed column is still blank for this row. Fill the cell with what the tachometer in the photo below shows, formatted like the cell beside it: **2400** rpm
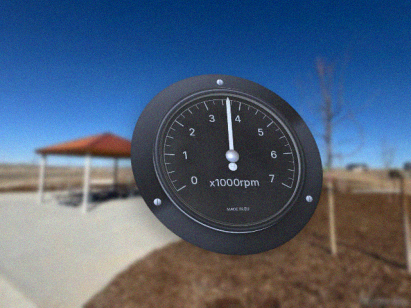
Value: **3625** rpm
